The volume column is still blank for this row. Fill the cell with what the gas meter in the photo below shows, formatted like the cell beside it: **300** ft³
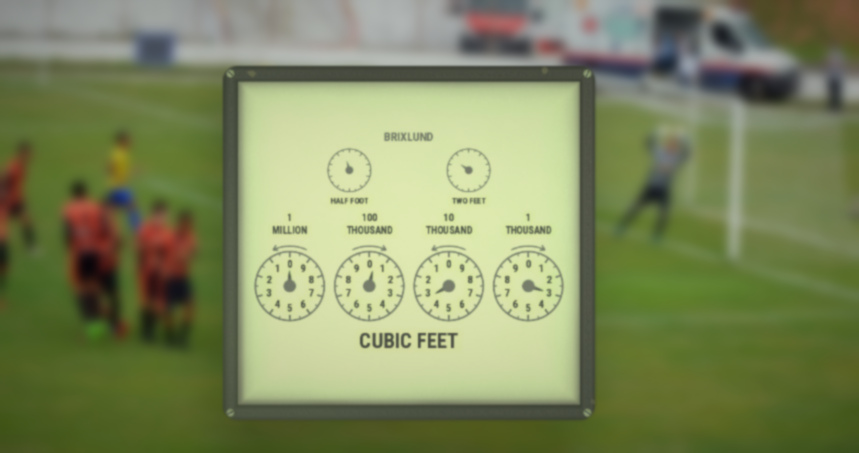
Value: **3300** ft³
